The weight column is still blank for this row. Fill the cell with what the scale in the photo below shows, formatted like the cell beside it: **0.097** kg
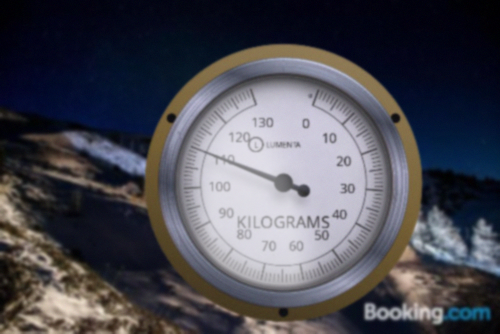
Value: **110** kg
